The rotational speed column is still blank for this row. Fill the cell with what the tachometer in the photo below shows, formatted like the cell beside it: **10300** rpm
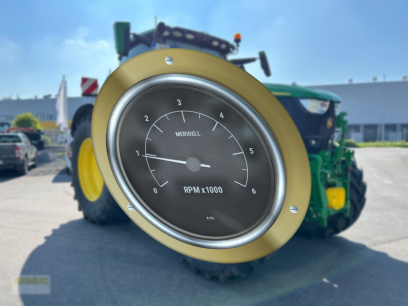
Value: **1000** rpm
